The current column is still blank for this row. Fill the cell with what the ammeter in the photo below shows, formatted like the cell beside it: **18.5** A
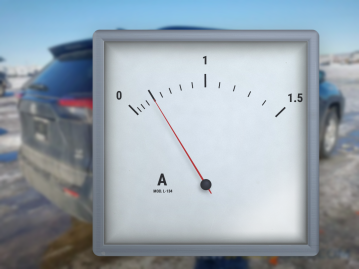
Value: **0.5** A
